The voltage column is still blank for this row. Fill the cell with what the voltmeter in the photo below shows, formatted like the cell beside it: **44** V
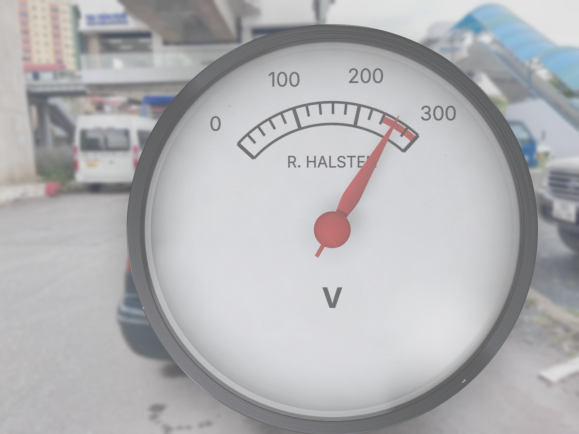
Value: **260** V
